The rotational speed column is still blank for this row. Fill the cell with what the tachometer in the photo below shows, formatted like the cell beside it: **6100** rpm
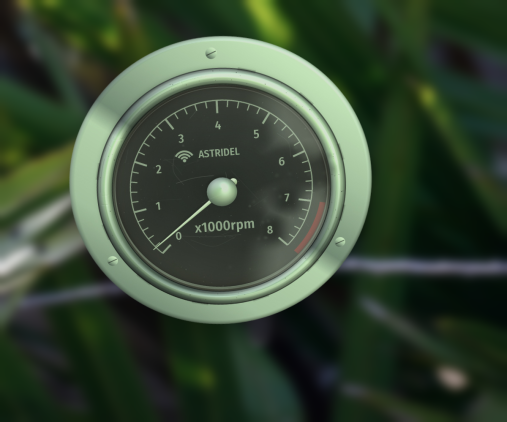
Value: **200** rpm
